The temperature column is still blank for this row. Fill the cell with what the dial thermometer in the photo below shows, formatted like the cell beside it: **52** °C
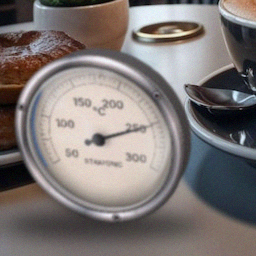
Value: **250** °C
